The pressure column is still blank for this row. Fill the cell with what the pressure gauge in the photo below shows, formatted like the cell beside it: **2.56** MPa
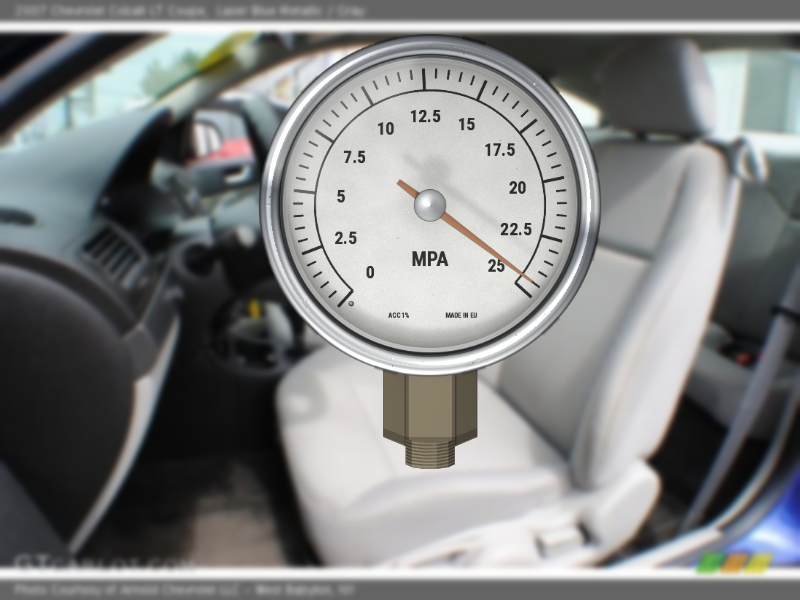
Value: **24.5** MPa
